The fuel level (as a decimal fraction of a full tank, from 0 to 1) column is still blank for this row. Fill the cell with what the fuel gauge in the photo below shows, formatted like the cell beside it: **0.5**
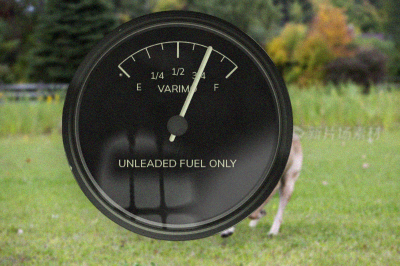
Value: **0.75**
